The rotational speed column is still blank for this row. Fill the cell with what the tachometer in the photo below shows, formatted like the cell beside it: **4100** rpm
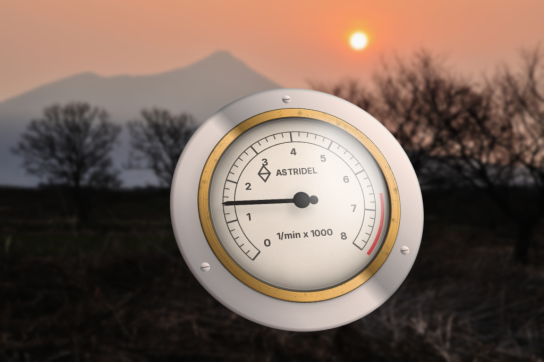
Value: **1400** rpm
